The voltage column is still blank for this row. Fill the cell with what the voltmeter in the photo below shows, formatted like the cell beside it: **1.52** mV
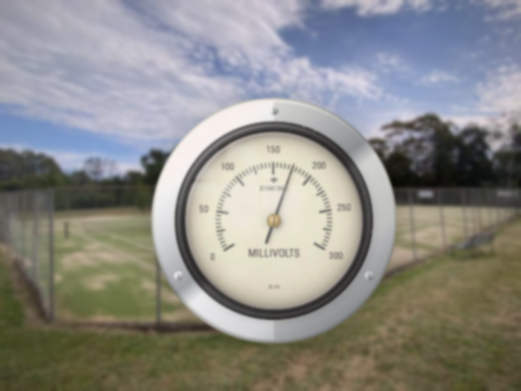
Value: **175** mV
